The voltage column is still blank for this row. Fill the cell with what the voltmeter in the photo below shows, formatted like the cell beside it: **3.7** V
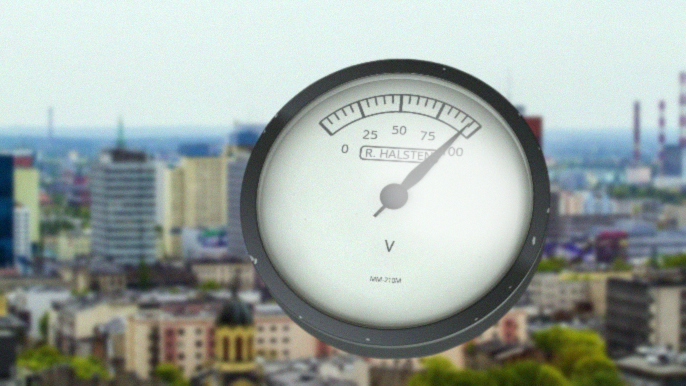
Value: **95** V
